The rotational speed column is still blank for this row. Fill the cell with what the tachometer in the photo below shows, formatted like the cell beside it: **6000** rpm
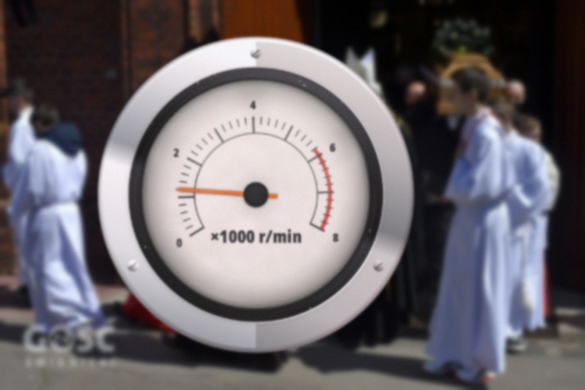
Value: **1200** rpm
